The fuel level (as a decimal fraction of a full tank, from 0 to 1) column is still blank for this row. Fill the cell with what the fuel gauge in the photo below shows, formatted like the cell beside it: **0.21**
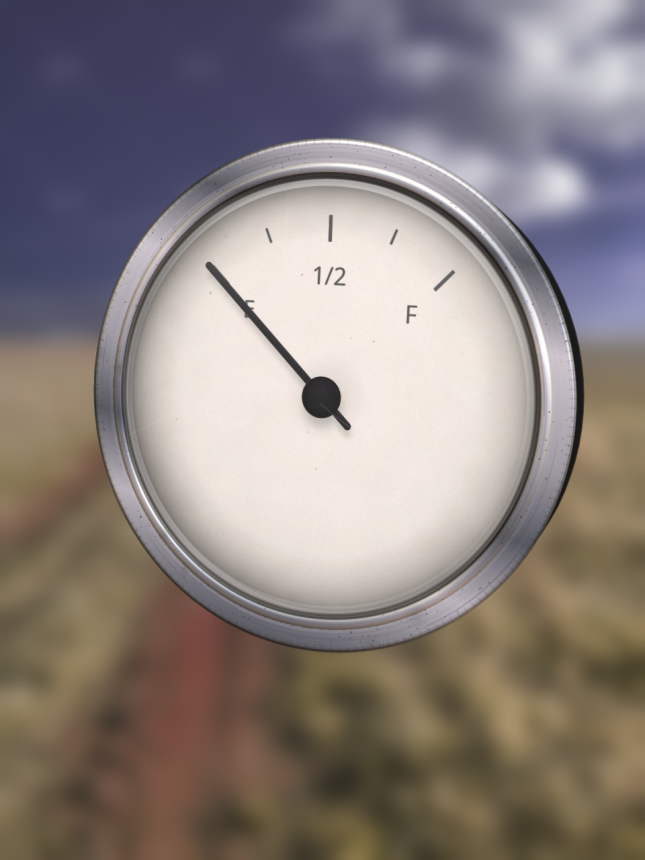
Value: **0**
